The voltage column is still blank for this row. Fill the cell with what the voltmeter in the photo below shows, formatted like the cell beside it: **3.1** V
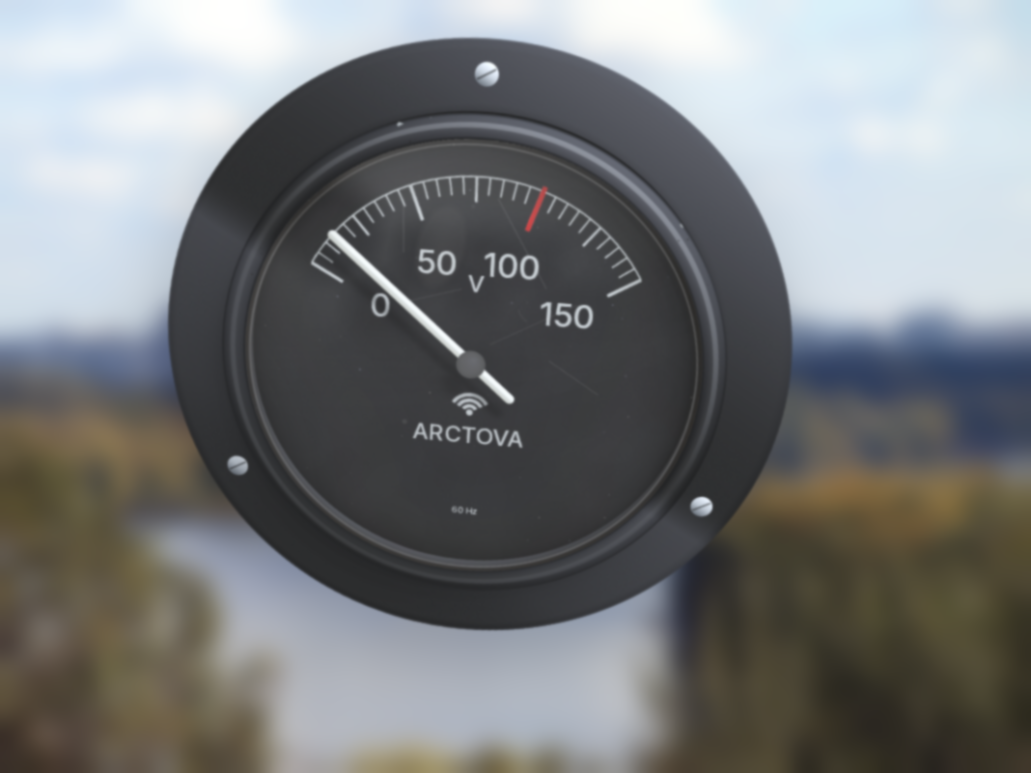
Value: **15** V
